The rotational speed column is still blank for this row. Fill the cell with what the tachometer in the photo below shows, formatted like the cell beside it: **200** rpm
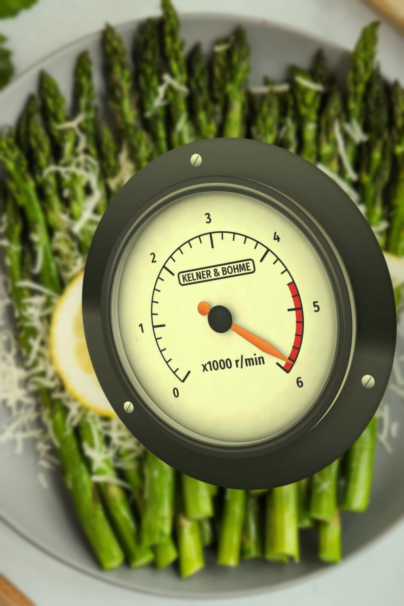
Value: **5800** rpm
